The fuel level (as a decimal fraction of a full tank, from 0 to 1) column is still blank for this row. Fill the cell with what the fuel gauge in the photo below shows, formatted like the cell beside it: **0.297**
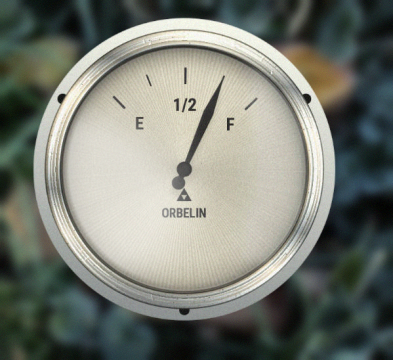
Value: **0.75**
